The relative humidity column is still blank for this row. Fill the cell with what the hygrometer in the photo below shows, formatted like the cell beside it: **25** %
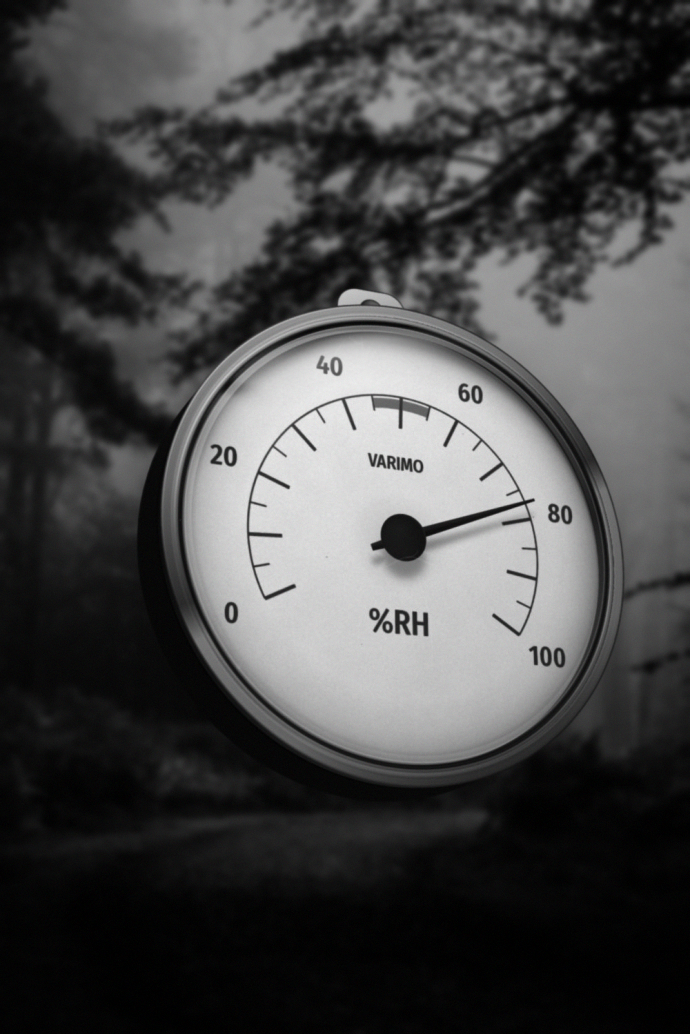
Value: **77.5** %
